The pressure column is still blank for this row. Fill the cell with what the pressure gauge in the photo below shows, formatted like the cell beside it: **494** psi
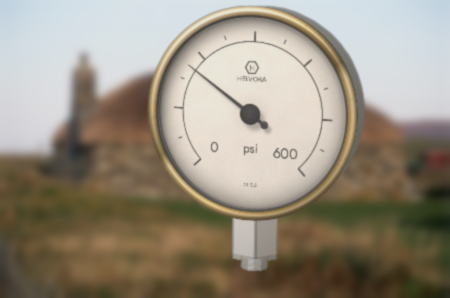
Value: **175** psi
